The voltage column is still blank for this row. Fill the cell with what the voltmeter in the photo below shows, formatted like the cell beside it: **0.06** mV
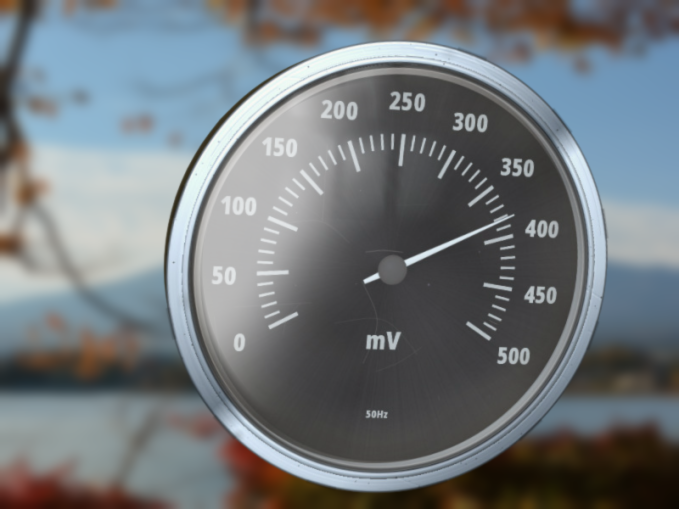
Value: **380** mV
